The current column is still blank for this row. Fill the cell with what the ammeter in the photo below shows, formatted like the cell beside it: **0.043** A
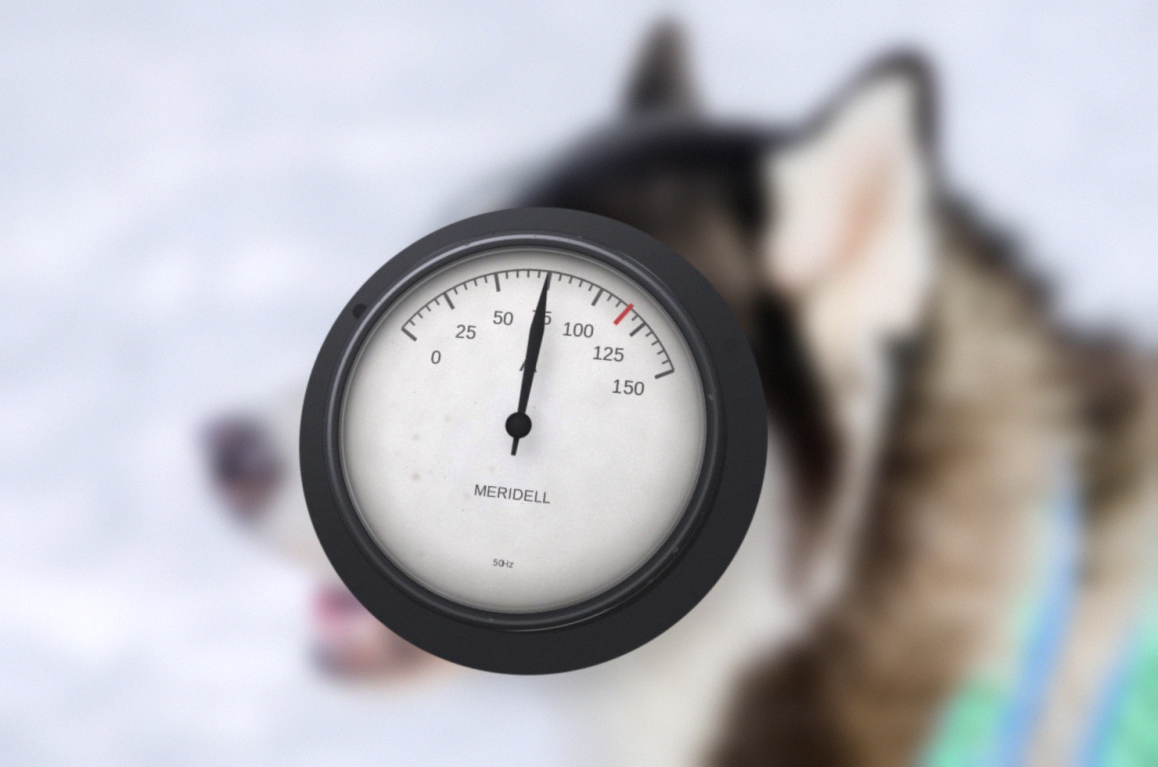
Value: **75** A
